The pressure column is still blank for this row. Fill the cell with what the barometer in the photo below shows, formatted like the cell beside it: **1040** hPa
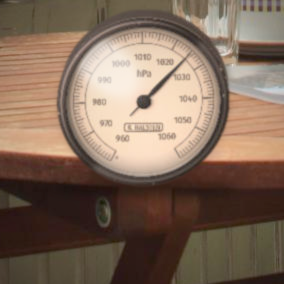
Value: **1025** hPa
